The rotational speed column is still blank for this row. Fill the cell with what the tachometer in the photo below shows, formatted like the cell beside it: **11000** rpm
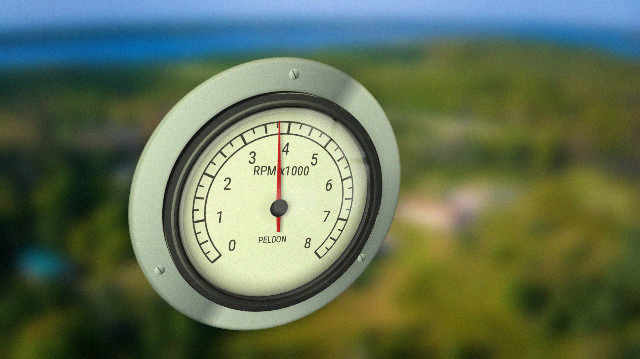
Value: **3750** rpm
